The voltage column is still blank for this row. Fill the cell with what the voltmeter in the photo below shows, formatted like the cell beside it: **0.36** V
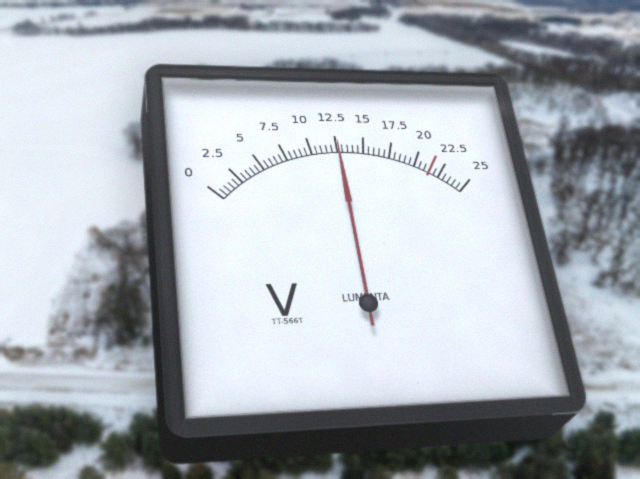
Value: **12.5** V
